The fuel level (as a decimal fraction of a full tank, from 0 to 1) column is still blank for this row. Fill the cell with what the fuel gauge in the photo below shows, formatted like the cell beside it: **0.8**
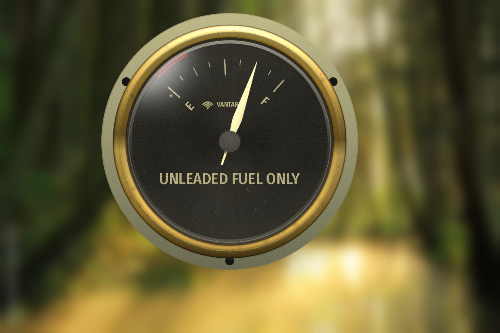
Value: **0.75**
